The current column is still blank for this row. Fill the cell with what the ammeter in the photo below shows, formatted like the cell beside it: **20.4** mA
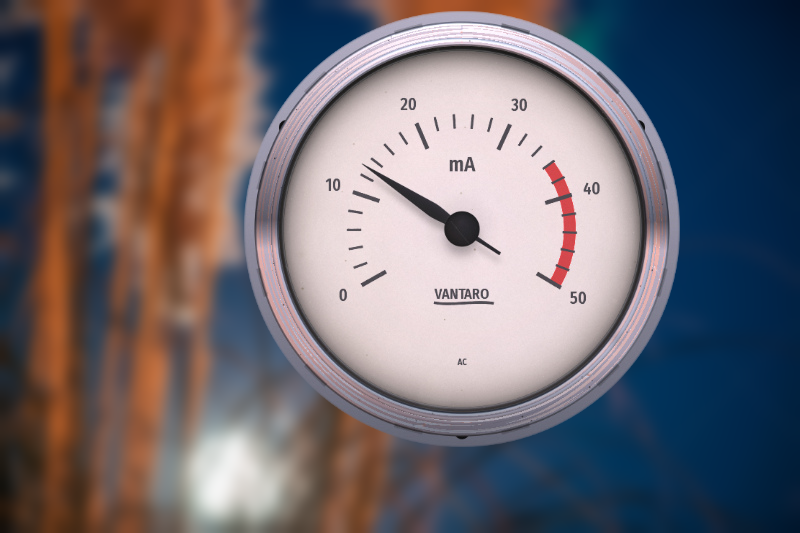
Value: **13** mA
